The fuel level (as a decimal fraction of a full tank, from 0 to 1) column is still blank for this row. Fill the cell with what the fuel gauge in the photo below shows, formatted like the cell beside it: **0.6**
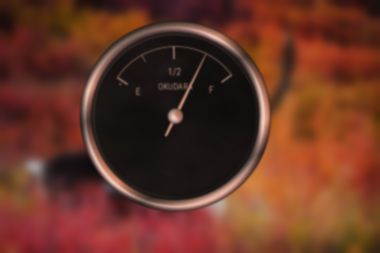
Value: **0.75**
